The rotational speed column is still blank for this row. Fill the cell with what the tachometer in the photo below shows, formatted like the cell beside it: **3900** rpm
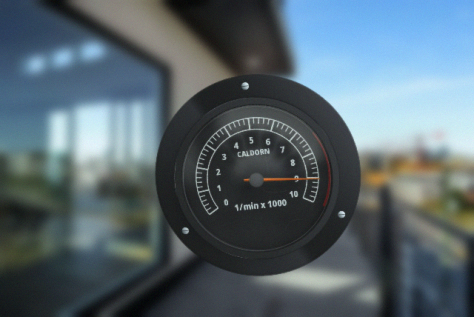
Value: **9000** rpm
